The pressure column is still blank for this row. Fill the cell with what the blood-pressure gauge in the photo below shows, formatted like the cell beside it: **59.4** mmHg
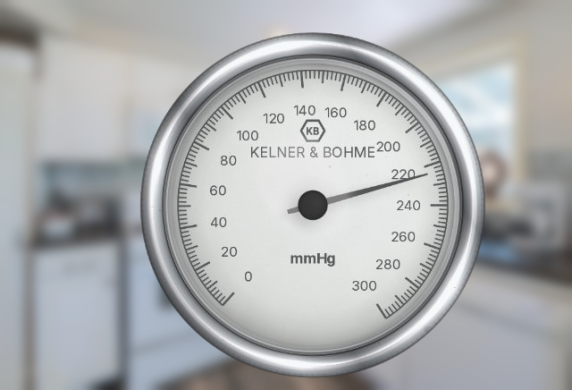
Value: **224** mmHg
